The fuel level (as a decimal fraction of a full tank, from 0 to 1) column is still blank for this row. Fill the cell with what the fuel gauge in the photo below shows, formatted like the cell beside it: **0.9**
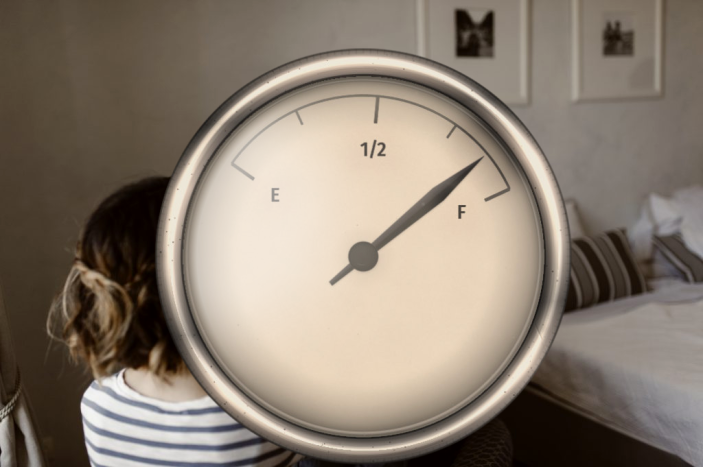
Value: **0.875**
